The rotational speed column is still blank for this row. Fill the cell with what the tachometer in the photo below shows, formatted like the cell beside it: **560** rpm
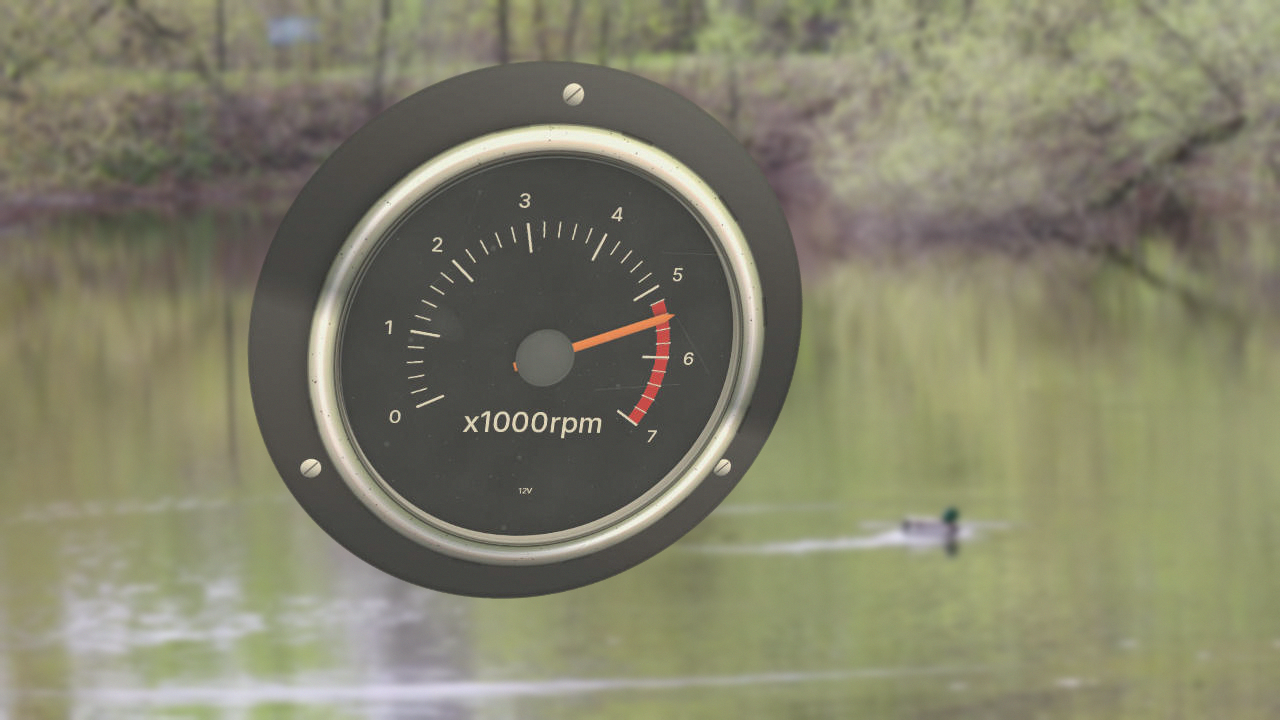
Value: **5400** rpm
